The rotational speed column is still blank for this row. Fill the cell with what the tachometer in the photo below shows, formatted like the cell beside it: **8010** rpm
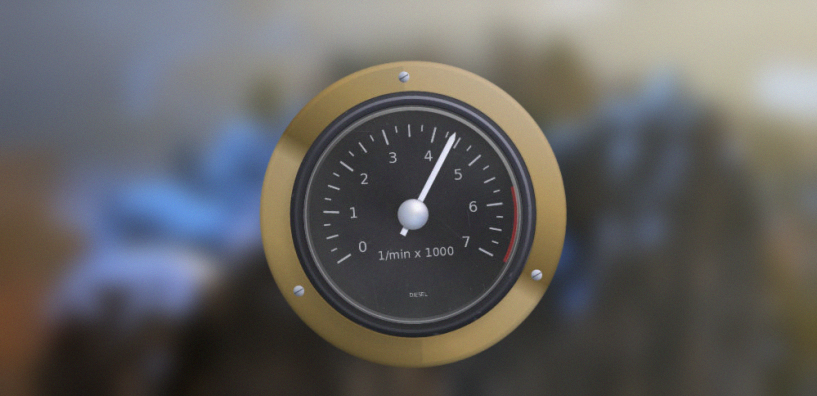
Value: **4375** rpm
